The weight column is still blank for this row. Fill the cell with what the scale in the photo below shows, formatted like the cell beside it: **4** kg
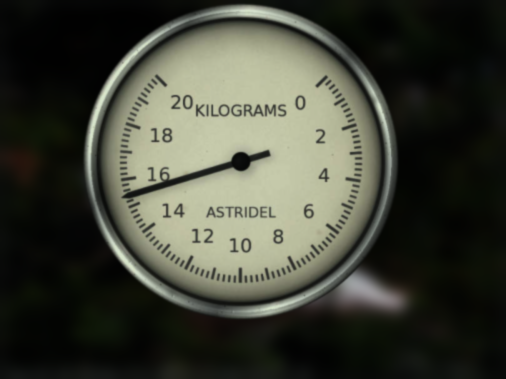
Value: **15.4** kg
